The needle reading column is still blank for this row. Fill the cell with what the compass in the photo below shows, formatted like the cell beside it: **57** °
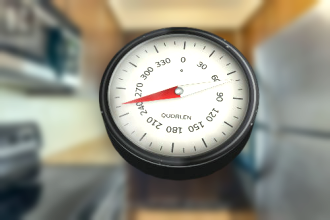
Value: **250** °
